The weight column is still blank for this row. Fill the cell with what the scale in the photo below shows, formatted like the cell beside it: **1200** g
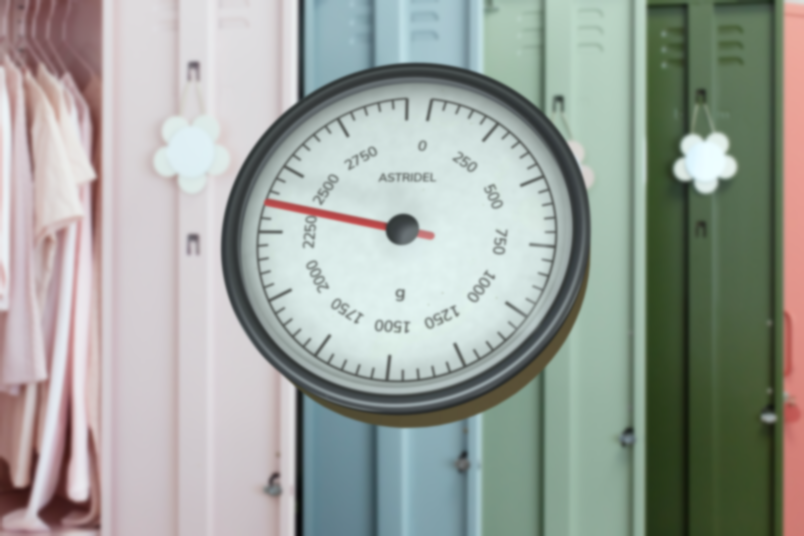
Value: **2350** g
